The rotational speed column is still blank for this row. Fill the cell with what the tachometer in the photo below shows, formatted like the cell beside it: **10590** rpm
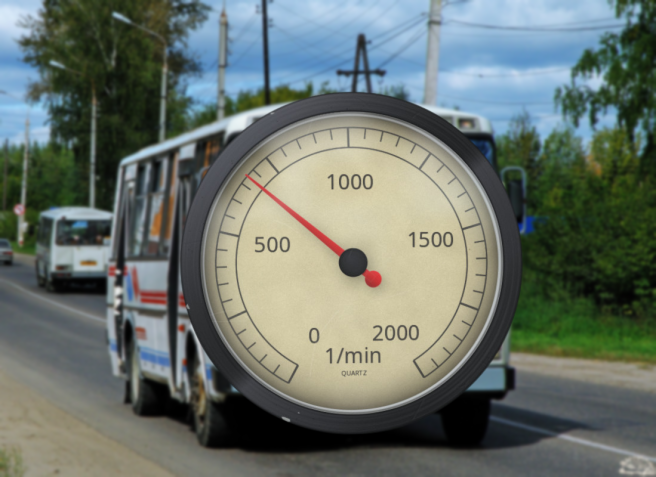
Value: **675** rpm
